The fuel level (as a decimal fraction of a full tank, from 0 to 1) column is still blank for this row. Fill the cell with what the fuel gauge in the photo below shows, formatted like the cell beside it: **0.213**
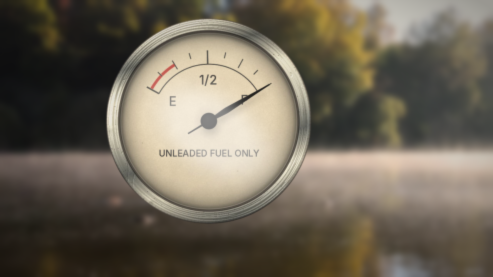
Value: **1**
